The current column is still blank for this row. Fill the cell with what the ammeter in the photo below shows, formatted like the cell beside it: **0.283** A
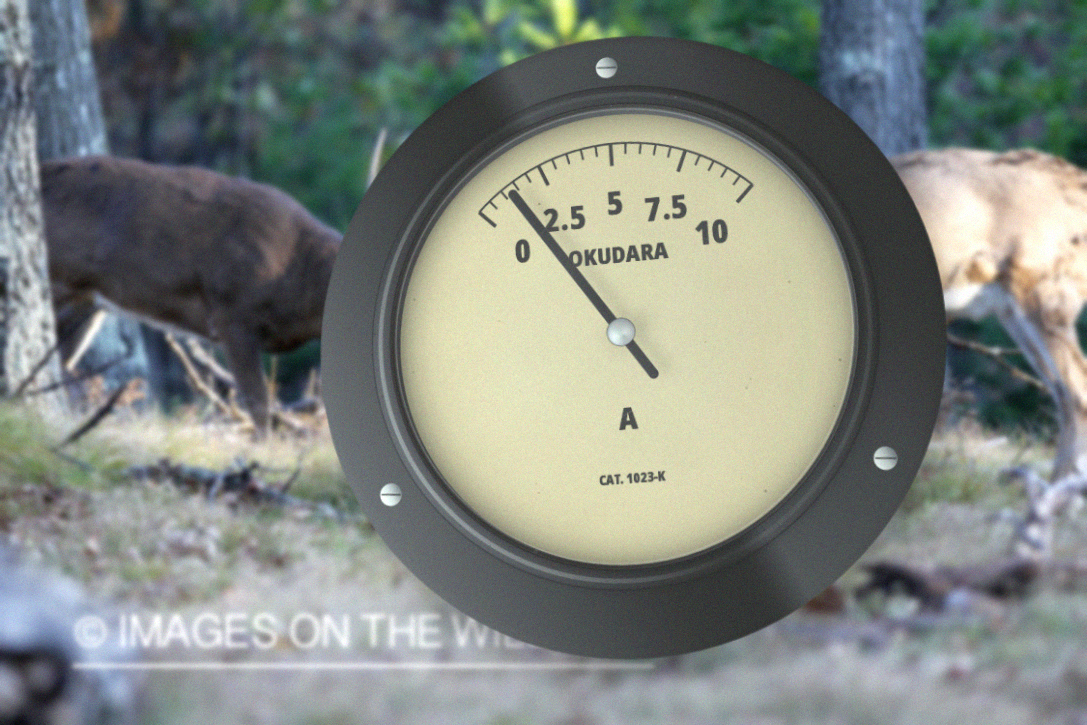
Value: **1.25** A
